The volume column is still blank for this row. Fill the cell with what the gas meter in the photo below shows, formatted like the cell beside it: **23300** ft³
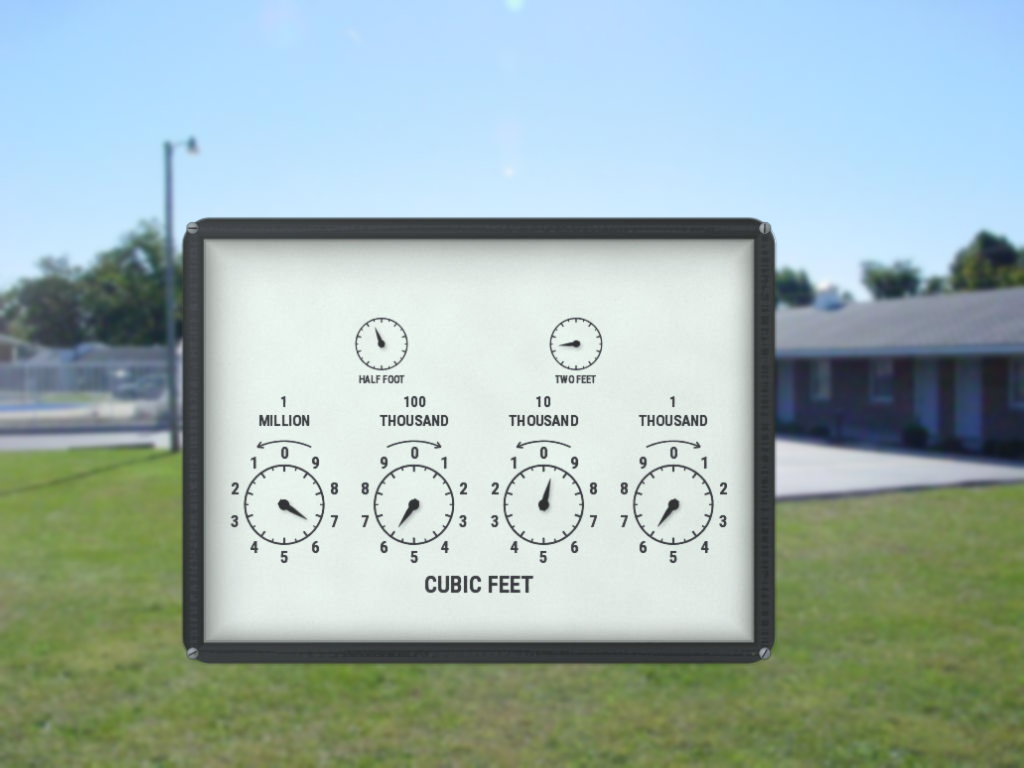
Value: **659600** ft³
